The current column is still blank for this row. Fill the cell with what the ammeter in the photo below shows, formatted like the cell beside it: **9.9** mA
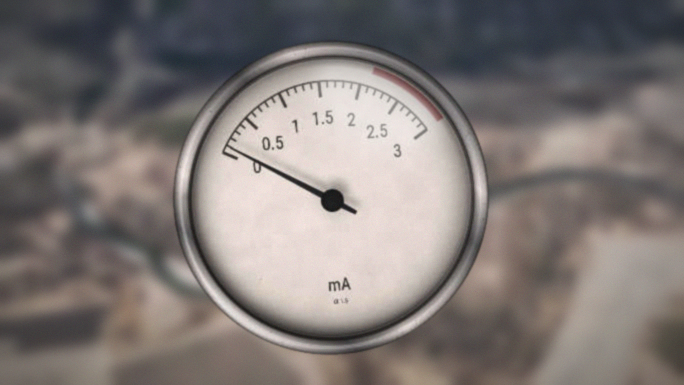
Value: **0.1** mA
